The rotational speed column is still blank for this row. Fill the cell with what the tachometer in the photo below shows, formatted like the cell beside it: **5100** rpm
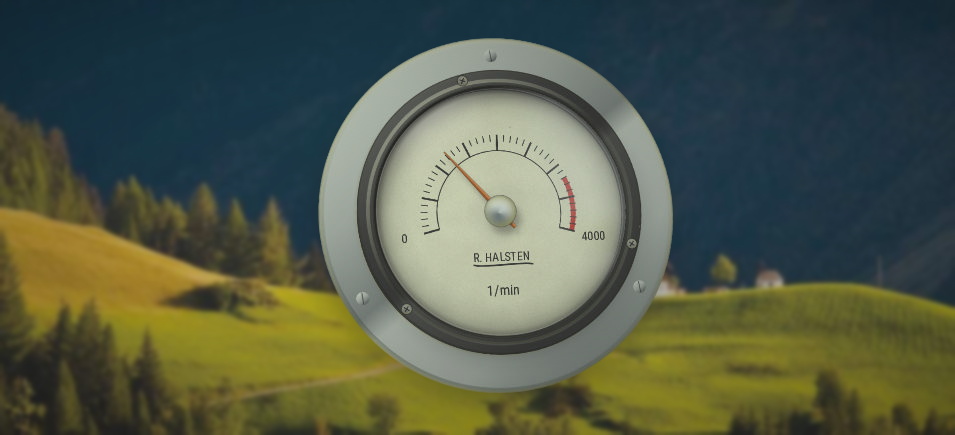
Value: **1200** rpm
